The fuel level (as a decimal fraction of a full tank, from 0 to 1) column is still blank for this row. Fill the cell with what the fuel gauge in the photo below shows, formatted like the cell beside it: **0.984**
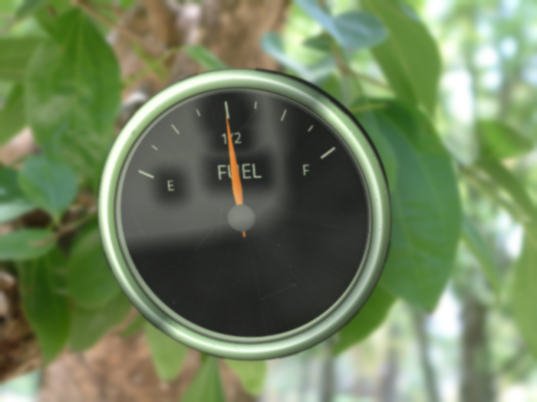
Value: **0.5**
